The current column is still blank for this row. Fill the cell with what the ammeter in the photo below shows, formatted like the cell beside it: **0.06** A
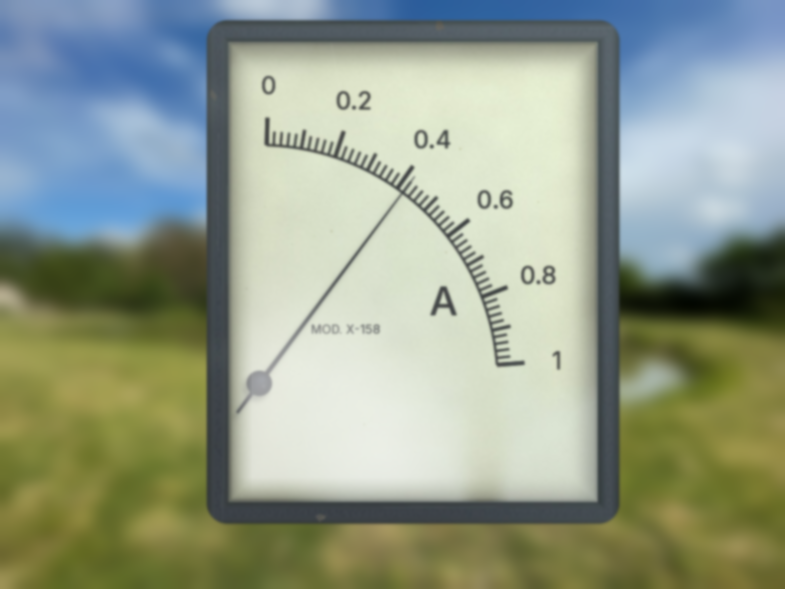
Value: **0.42** A
